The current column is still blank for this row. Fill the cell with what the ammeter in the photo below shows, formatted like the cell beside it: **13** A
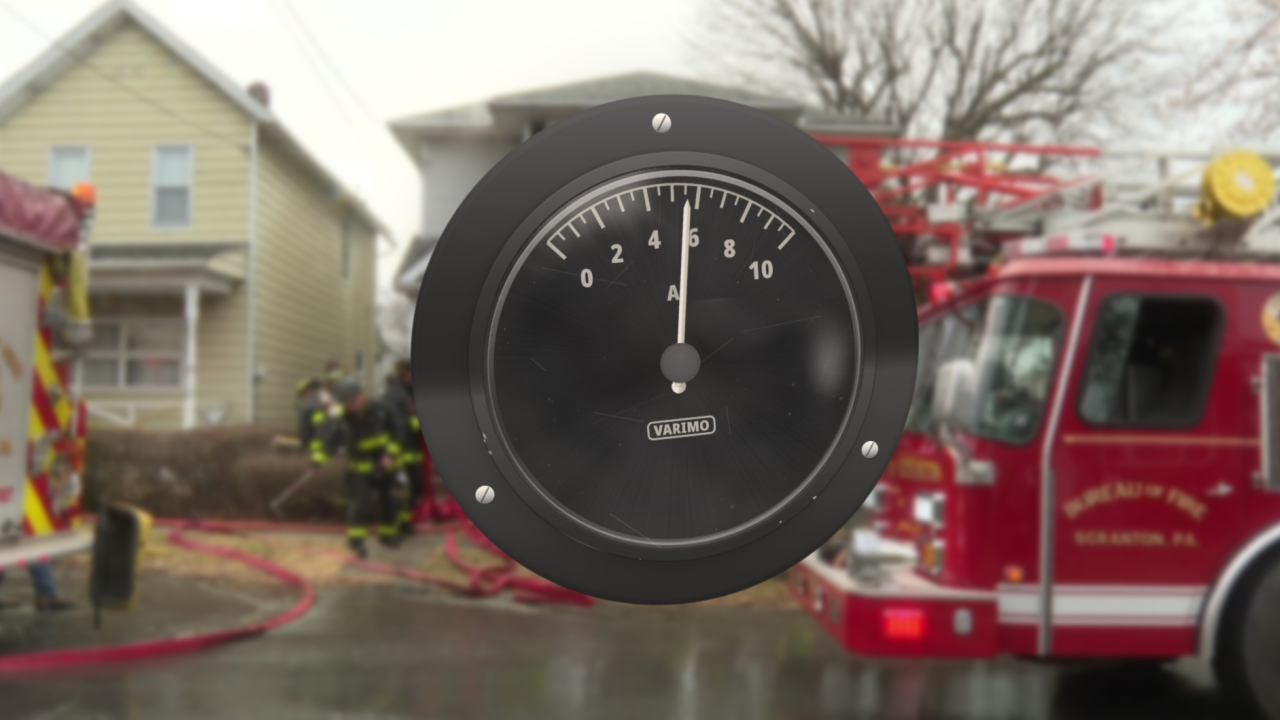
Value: **5.5** A
